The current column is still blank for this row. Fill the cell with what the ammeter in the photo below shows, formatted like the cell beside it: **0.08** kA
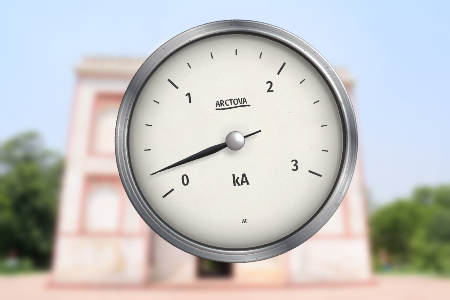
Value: **0.2** kA
